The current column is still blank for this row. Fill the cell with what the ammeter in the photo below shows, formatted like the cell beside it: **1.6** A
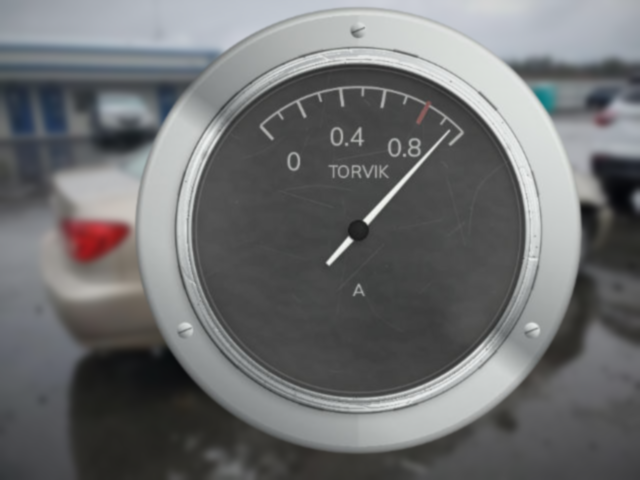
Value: **0.95** A
